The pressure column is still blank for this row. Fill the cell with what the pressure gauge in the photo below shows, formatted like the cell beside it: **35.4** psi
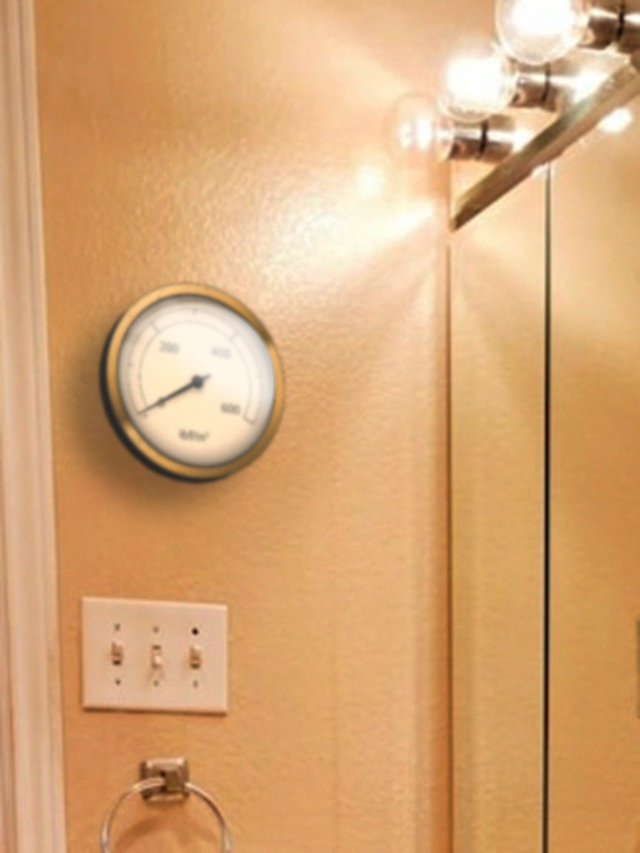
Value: **0** psi
